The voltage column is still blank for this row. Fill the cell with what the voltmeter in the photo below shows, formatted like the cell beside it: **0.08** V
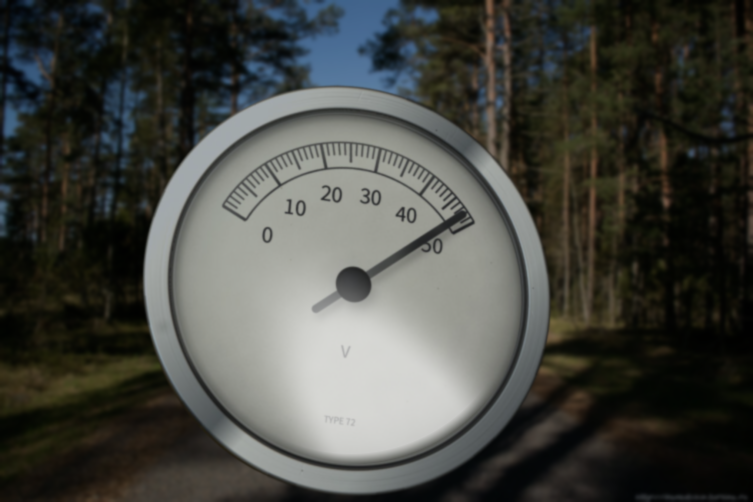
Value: **48** V
